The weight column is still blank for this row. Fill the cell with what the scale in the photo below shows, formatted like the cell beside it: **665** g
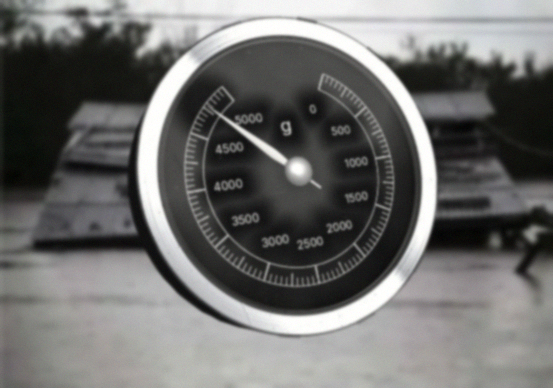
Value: **4750** g
